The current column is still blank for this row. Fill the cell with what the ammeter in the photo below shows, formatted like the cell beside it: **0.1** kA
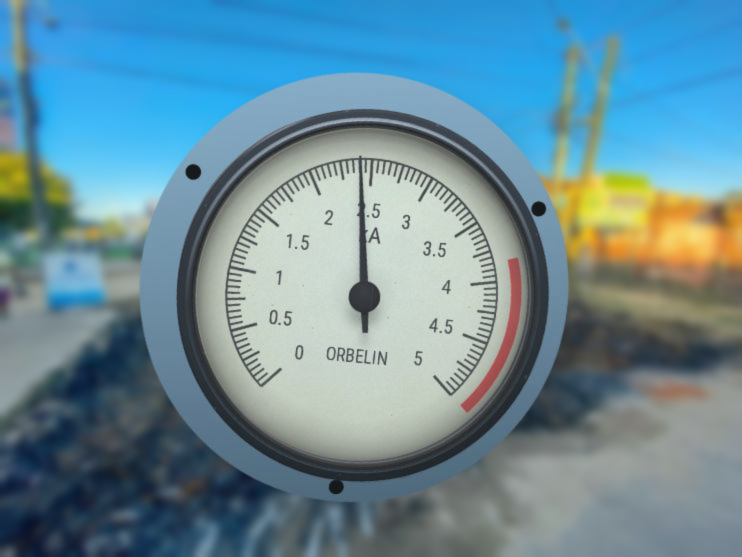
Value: **2.4** kA
